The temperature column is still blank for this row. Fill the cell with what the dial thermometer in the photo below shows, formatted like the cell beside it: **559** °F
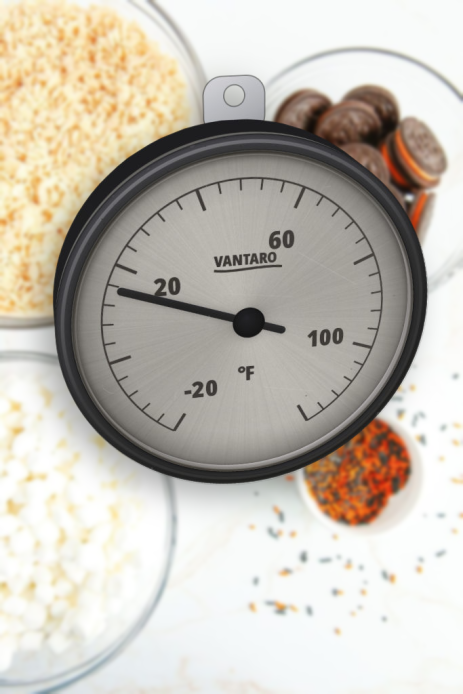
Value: **16** °F
